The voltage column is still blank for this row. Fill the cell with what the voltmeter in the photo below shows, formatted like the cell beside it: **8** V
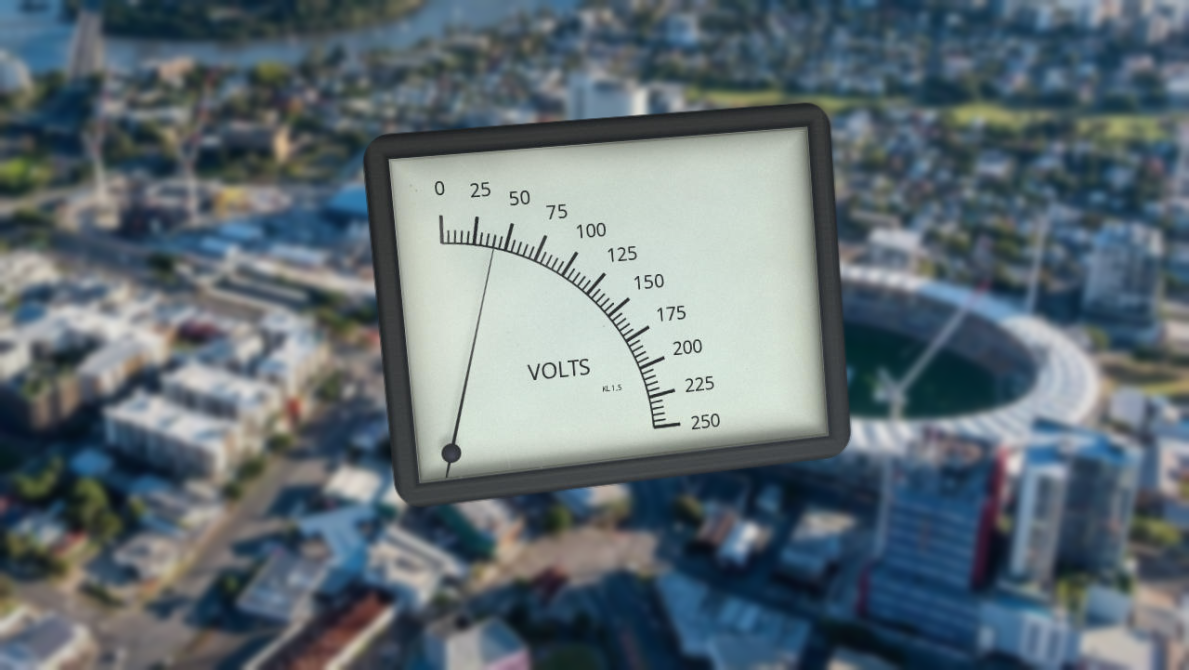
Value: **40** V
